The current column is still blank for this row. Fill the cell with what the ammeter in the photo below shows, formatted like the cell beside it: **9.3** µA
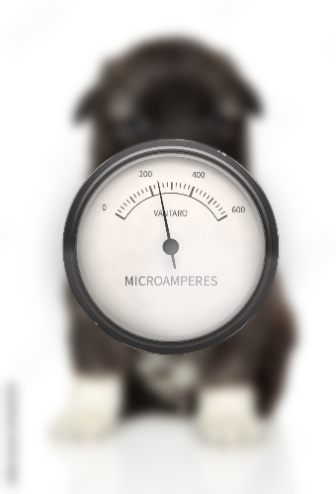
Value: **240** µA
